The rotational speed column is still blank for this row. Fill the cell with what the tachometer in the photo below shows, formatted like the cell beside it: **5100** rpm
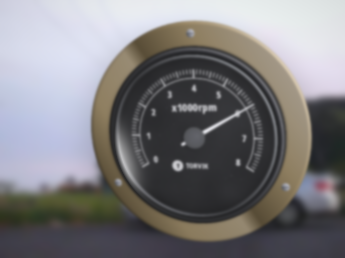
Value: **6000** rpm
